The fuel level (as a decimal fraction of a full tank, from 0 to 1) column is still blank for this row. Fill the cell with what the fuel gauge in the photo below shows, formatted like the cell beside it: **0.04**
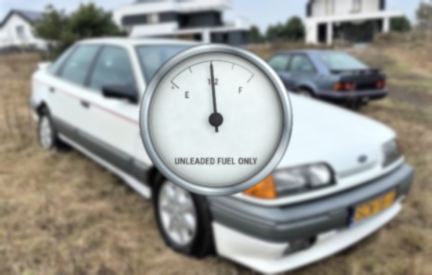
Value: **0.5**
